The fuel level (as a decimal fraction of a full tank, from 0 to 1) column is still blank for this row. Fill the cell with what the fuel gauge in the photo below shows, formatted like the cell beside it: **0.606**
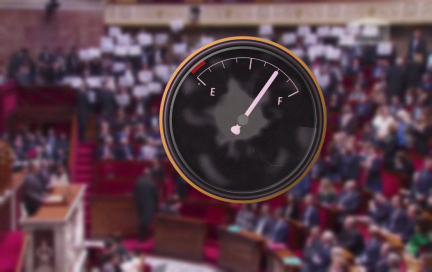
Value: **0.75**
